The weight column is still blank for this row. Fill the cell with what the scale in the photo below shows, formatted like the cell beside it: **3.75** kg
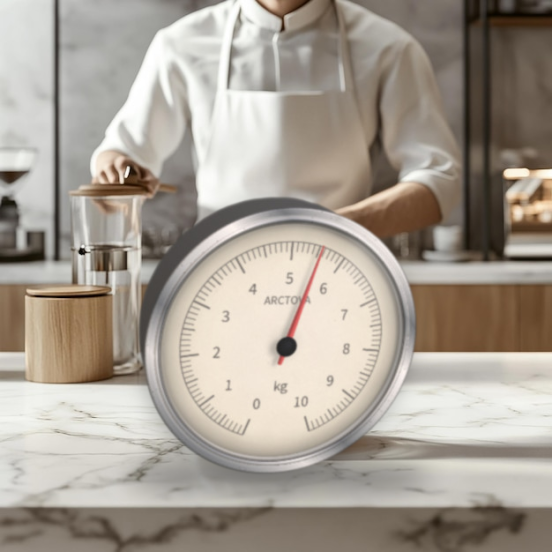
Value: **5.5** kg
